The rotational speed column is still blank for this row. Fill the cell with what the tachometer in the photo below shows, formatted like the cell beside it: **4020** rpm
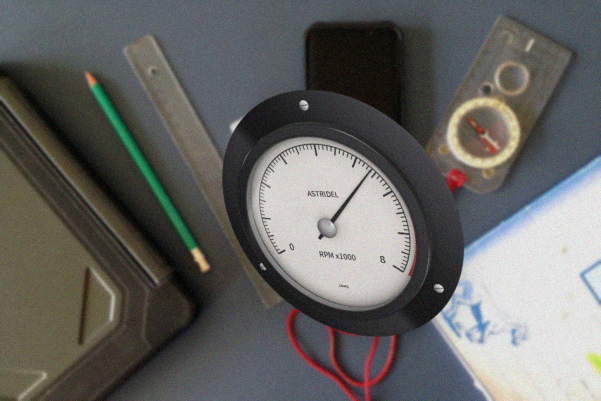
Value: **5400** rpm
